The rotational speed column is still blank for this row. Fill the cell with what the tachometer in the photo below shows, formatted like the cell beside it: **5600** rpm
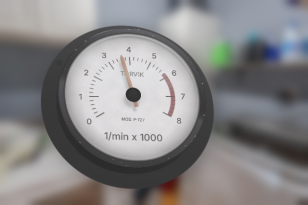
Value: **3600** rpm
